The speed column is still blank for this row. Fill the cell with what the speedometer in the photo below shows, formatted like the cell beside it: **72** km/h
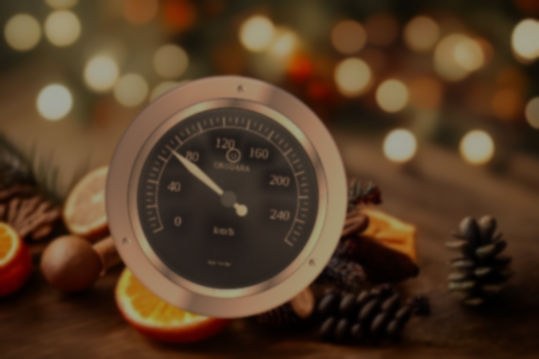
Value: **70** km/h
